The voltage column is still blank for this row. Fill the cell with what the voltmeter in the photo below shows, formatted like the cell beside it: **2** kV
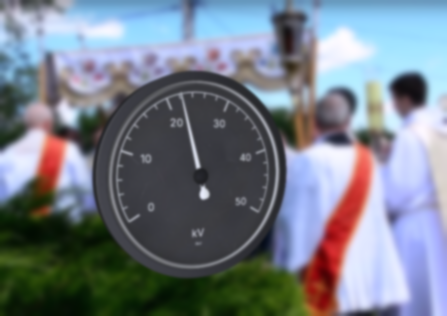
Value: **22** kV
